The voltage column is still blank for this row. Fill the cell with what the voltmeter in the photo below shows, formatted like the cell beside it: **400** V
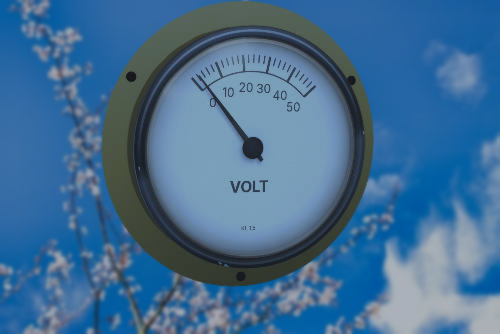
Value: **2** V
